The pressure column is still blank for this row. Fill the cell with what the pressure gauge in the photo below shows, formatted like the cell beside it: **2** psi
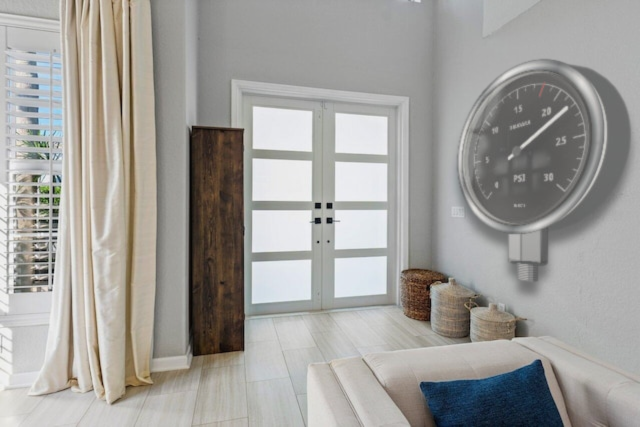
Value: **22** psi
